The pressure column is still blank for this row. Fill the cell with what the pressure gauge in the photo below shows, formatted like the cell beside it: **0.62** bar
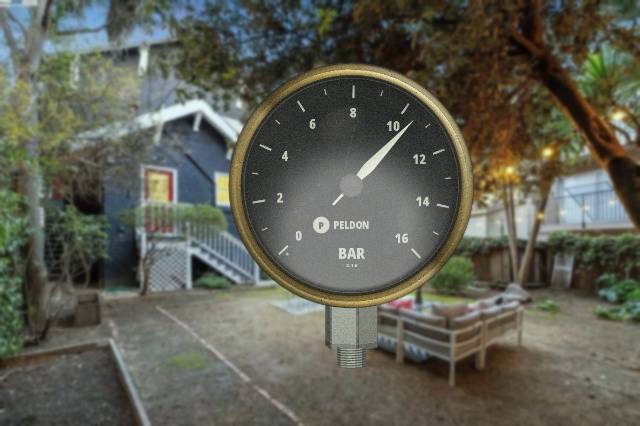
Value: **10.5** bar
